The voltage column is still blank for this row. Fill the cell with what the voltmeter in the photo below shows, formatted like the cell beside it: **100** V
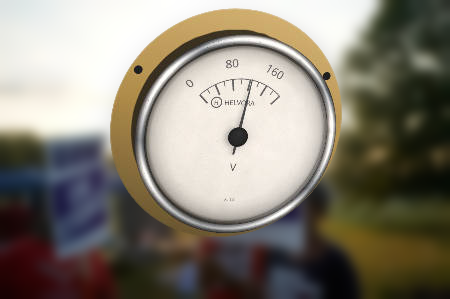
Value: **120** V
